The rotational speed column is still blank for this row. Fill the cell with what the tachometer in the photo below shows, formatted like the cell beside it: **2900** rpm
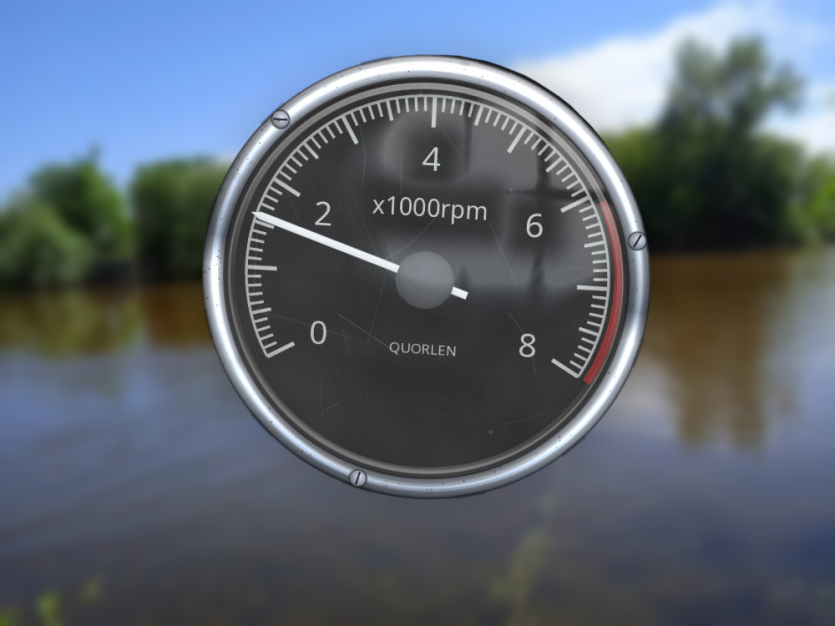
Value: **1600** rpm
